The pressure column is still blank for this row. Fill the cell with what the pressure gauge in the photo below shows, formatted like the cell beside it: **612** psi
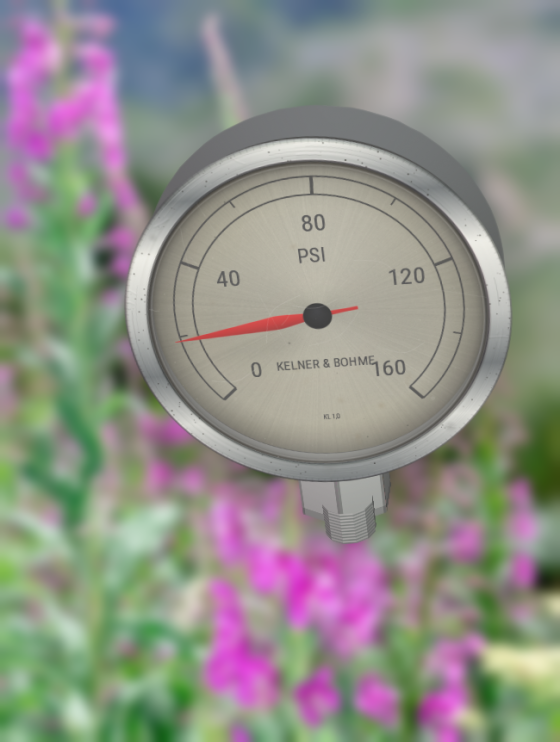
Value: **20** psi
